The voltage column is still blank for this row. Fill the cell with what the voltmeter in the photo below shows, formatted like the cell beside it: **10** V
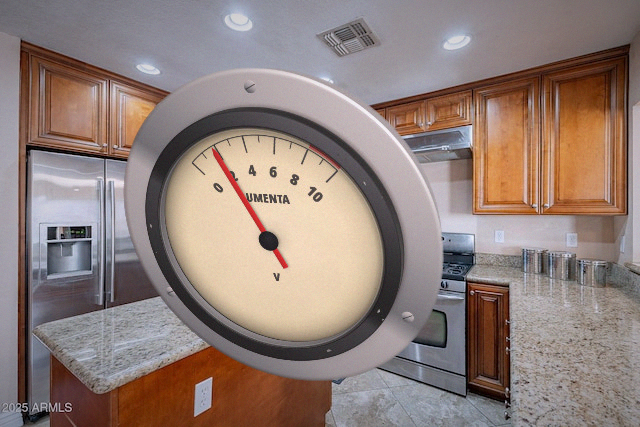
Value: **2** V
